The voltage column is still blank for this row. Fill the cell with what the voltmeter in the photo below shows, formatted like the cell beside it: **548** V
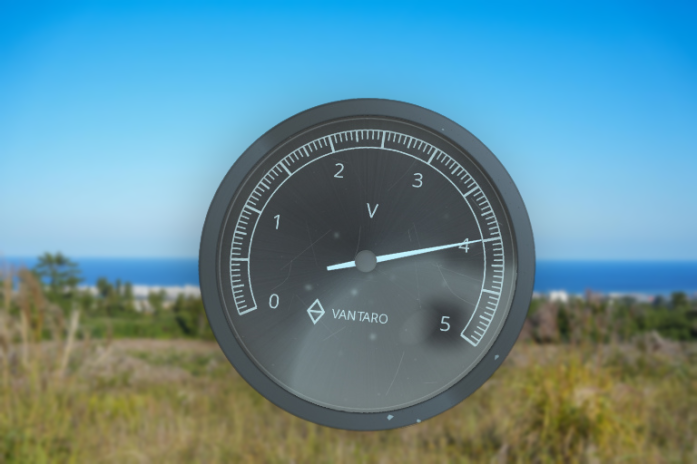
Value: **4** V
